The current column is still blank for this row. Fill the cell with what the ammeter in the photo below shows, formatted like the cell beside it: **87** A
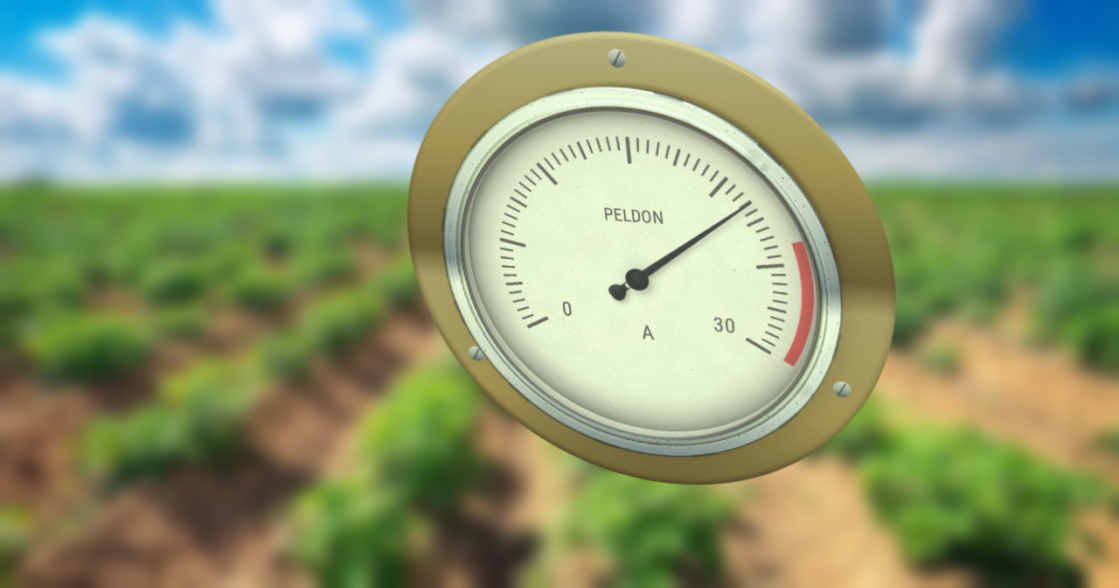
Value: **21.5** A
